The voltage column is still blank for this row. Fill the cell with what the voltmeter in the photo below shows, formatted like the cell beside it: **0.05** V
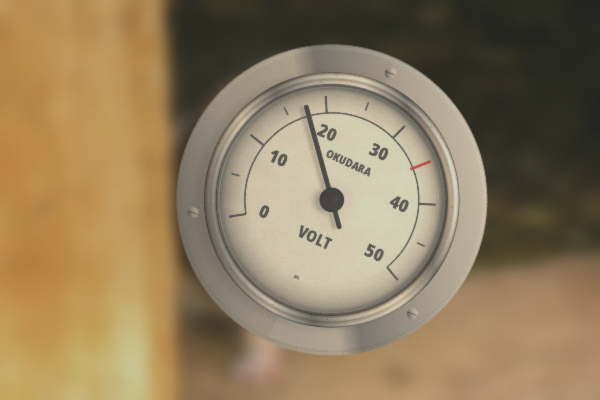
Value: **17.5** V
